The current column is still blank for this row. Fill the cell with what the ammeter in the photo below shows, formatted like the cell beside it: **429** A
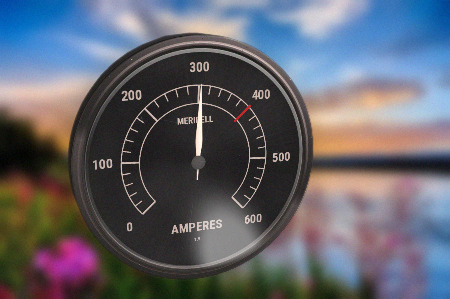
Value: **300** A
